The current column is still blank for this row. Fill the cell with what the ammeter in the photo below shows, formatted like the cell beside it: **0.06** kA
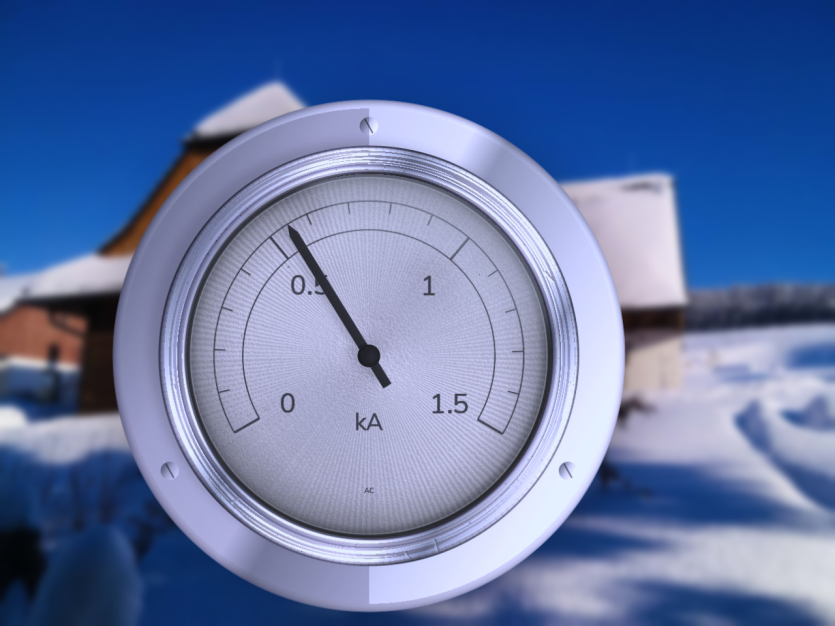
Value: **0.55** kA
